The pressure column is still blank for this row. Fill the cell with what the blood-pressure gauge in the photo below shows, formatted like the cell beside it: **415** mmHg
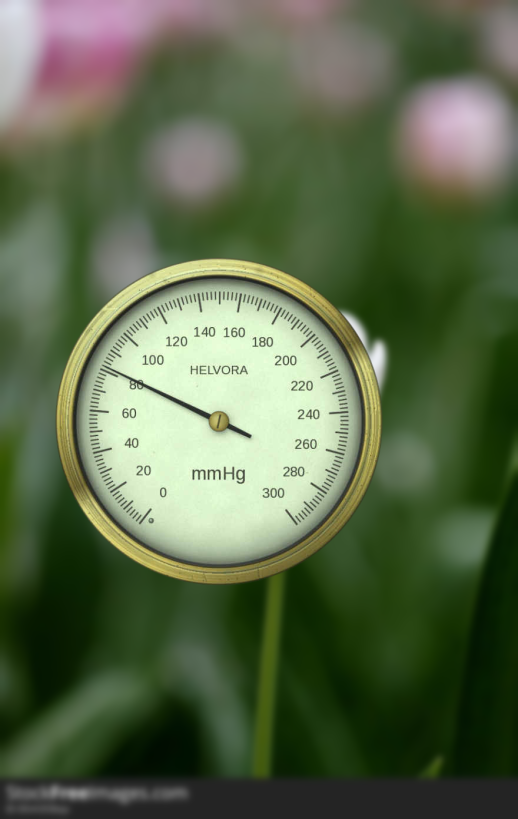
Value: **82** mmHg
